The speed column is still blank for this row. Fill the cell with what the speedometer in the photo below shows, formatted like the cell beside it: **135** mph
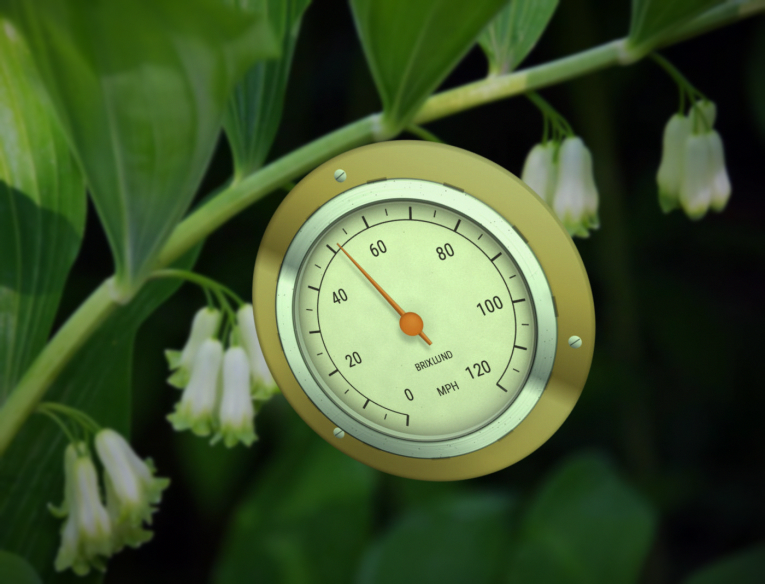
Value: **52.5** mph
